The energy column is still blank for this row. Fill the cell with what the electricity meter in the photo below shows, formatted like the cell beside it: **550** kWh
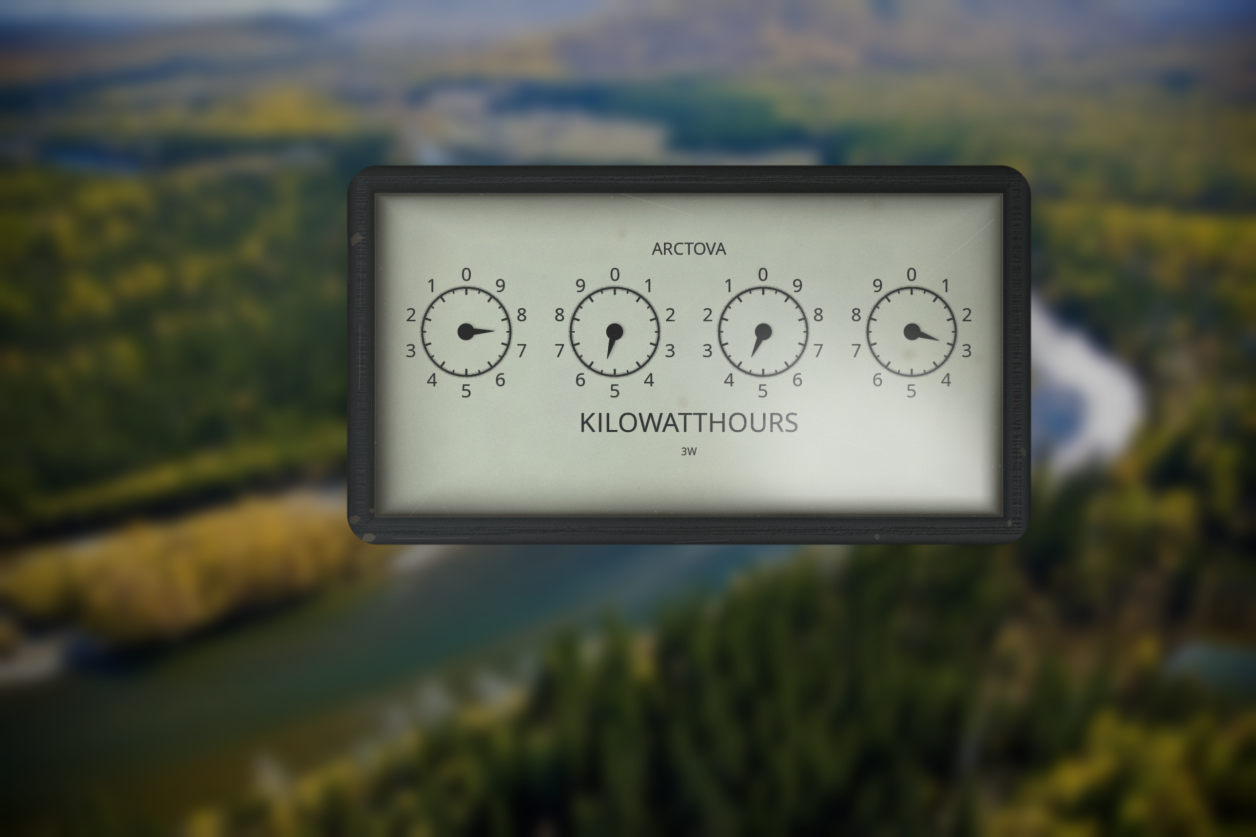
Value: **7543** kWh
